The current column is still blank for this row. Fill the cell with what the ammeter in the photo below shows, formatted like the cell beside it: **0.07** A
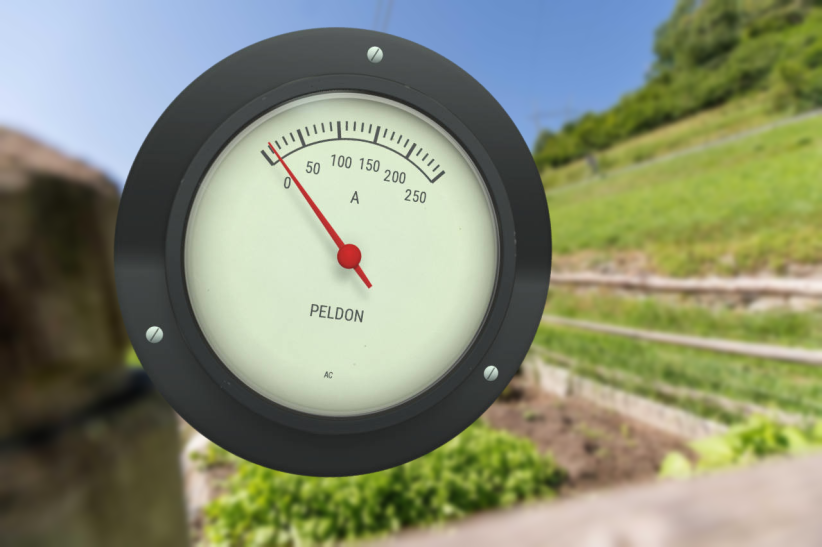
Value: **10** A
